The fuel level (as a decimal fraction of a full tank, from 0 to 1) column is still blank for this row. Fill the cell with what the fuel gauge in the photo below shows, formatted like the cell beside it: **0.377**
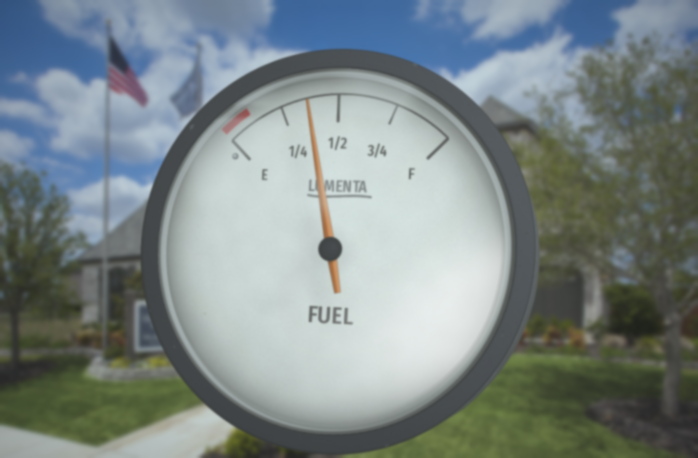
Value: **0.375**
